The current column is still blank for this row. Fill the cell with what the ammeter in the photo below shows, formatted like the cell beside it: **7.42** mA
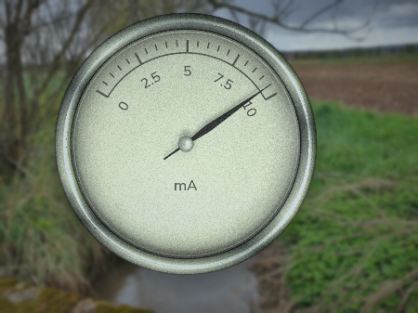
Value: **9.5** mA
